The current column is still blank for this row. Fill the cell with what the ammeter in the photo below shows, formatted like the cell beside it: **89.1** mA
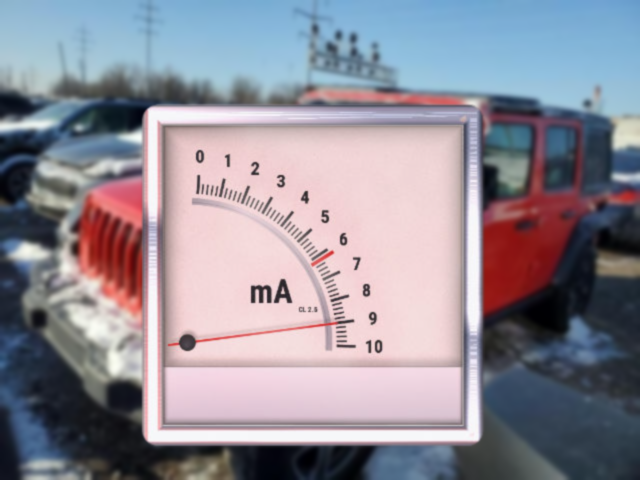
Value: **9** mA
